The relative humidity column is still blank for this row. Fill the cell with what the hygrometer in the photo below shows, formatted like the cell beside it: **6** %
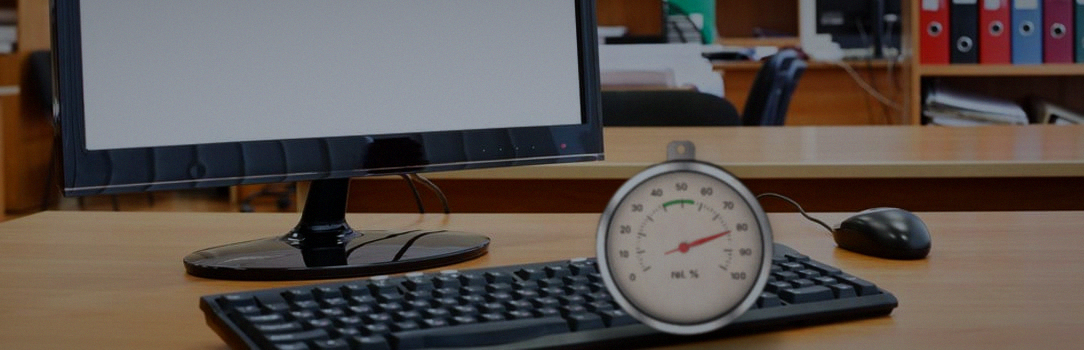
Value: **80** %
